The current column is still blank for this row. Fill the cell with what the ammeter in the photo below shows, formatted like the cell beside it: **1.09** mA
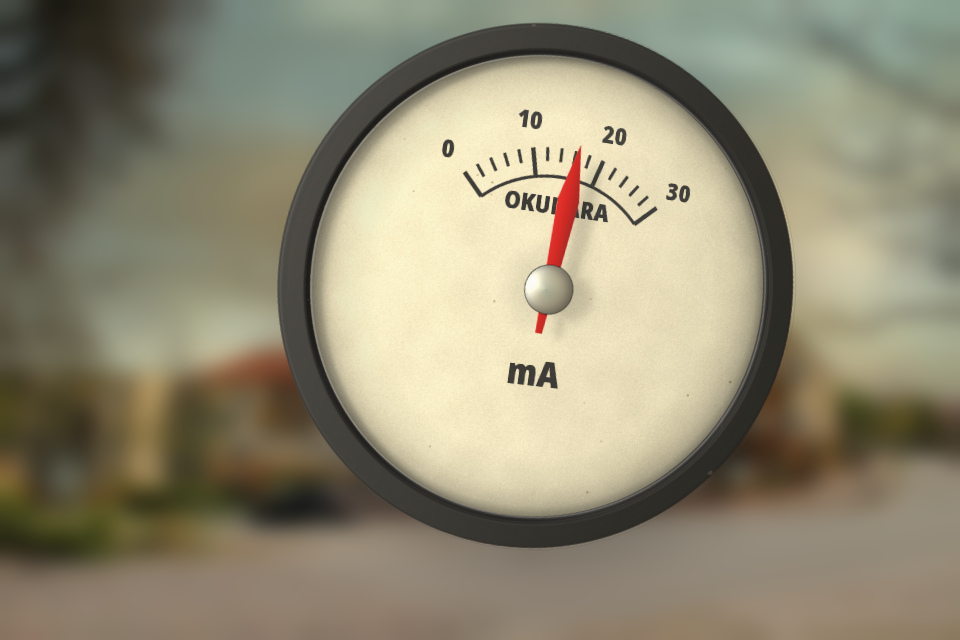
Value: **16** mA
